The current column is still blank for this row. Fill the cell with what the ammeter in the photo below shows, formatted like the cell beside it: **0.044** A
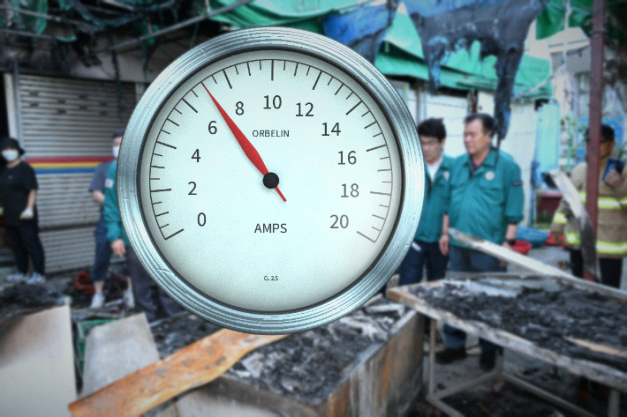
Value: **7** A
